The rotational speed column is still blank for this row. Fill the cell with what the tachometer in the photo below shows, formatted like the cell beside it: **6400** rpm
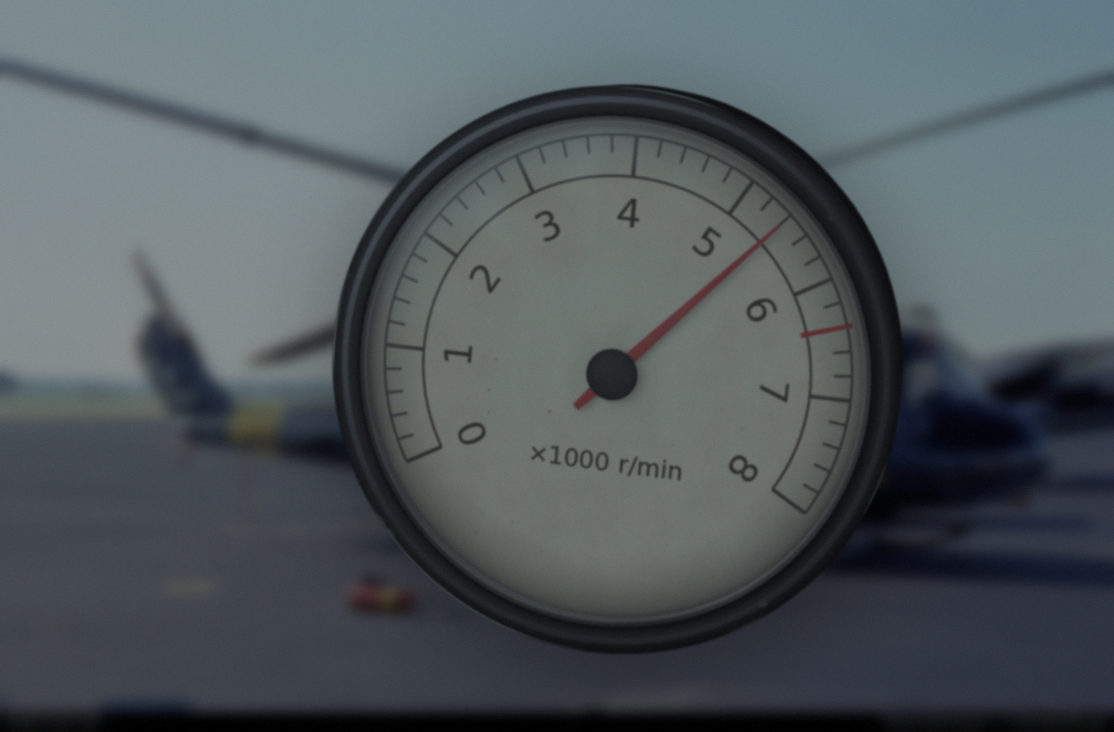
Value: **5400** rpm
